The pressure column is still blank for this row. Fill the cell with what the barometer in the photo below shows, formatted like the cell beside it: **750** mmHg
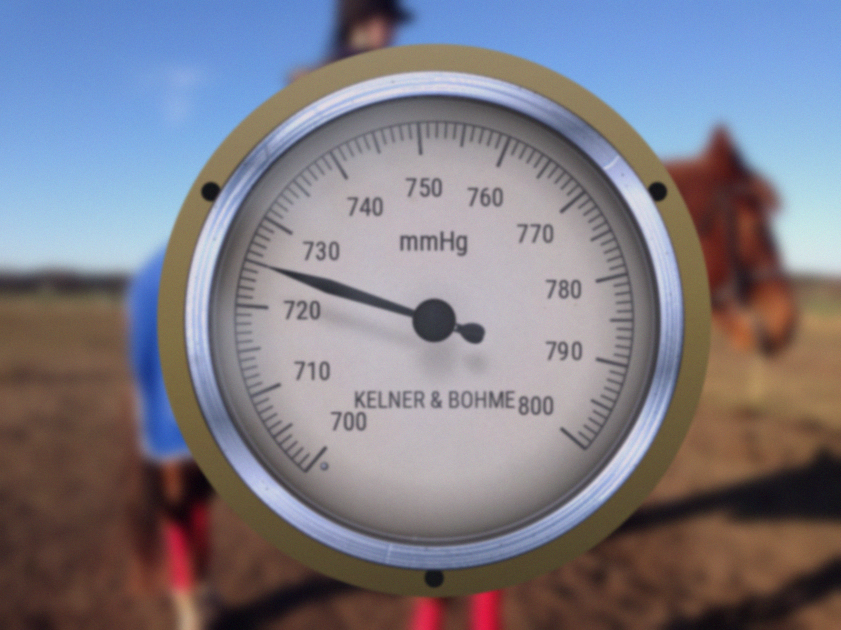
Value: **725** mmHg
